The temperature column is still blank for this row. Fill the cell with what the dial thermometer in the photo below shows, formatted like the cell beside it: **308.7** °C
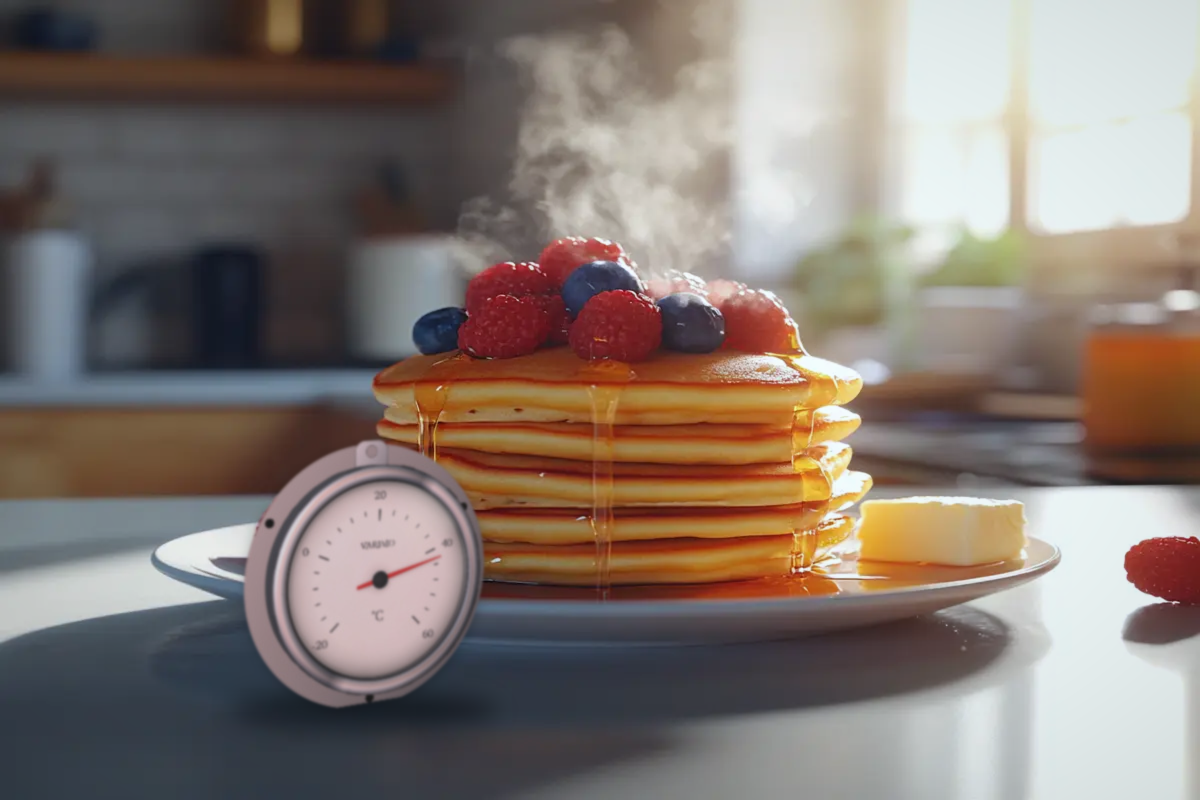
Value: **42** °C
